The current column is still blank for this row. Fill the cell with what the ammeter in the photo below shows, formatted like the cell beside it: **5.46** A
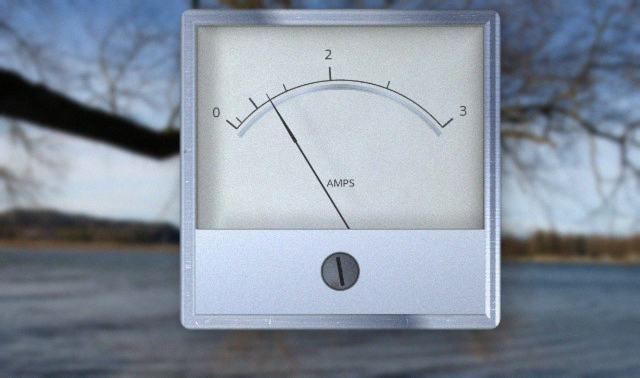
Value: **1.25** A
